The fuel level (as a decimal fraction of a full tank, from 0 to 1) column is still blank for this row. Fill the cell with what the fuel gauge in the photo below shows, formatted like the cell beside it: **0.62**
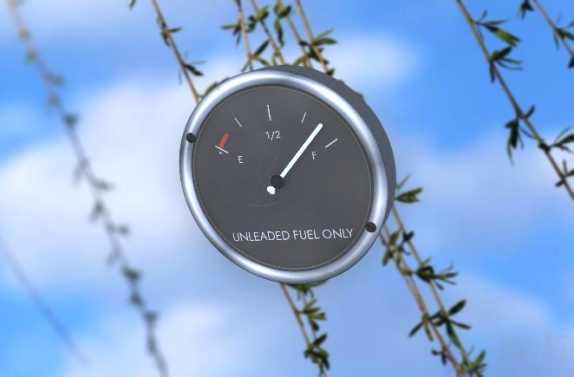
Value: **0.875**
